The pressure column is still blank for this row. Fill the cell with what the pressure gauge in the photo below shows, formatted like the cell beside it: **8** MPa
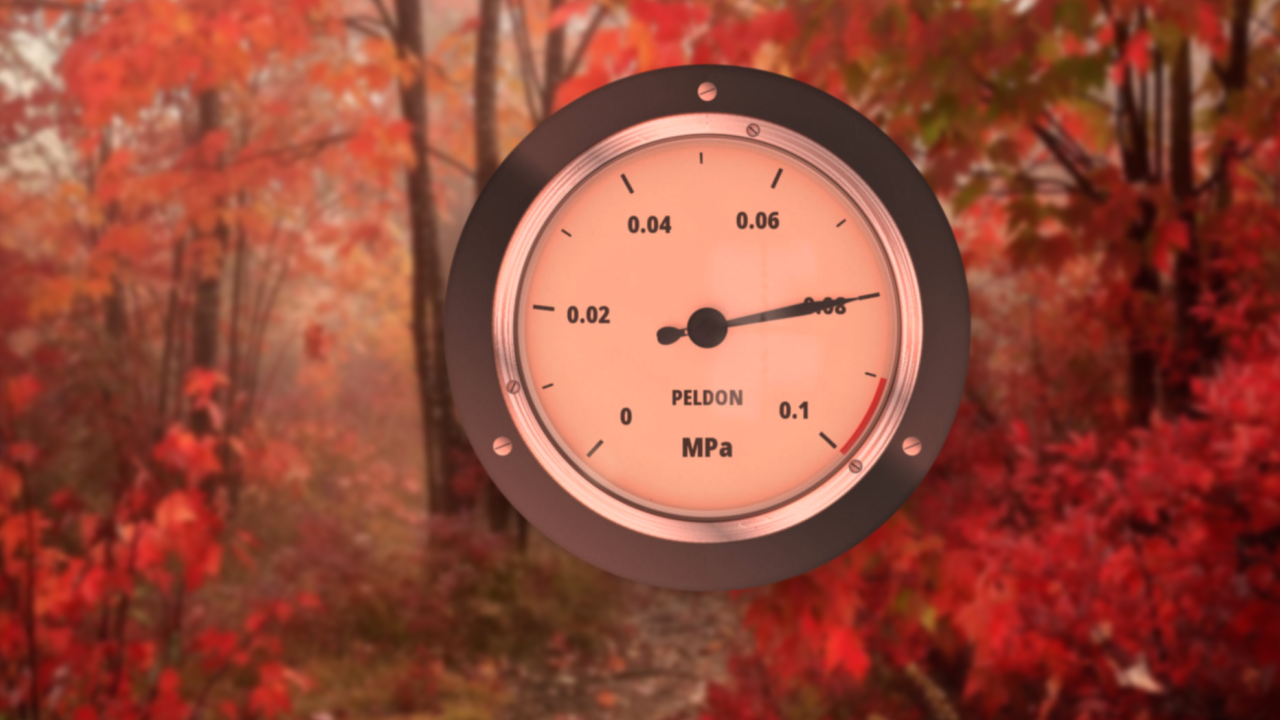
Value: **0.08** MPa
